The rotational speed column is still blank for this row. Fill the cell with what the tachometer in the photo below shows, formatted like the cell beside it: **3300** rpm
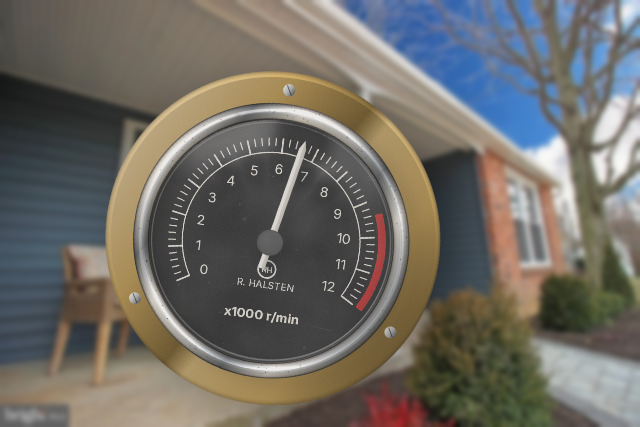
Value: **6600** rpm
